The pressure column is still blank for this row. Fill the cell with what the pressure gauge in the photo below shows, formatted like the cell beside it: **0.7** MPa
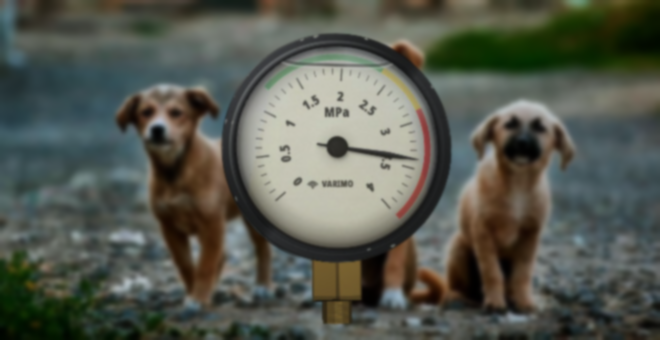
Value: **3.4** MPa
